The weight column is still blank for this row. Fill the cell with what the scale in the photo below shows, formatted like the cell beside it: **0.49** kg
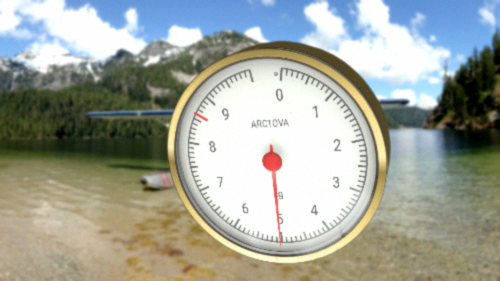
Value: **5** kg
